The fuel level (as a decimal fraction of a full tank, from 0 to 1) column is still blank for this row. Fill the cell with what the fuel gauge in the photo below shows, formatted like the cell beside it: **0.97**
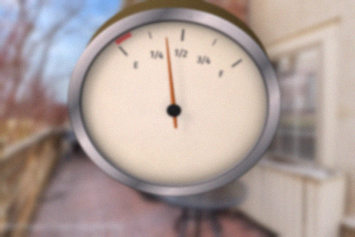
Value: **0.375**
